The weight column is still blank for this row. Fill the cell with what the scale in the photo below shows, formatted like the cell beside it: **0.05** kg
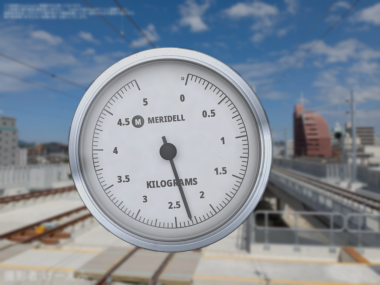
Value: **2.3** kg
